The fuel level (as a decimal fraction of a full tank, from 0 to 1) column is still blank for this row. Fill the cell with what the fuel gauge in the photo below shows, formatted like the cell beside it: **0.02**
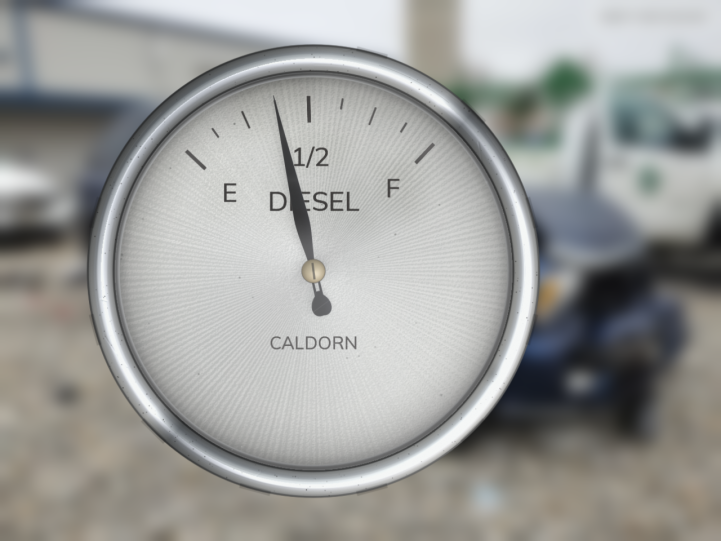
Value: **0.375**
